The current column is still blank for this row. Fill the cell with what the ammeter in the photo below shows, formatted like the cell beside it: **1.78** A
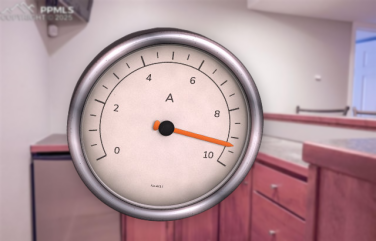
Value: **9.25** A
